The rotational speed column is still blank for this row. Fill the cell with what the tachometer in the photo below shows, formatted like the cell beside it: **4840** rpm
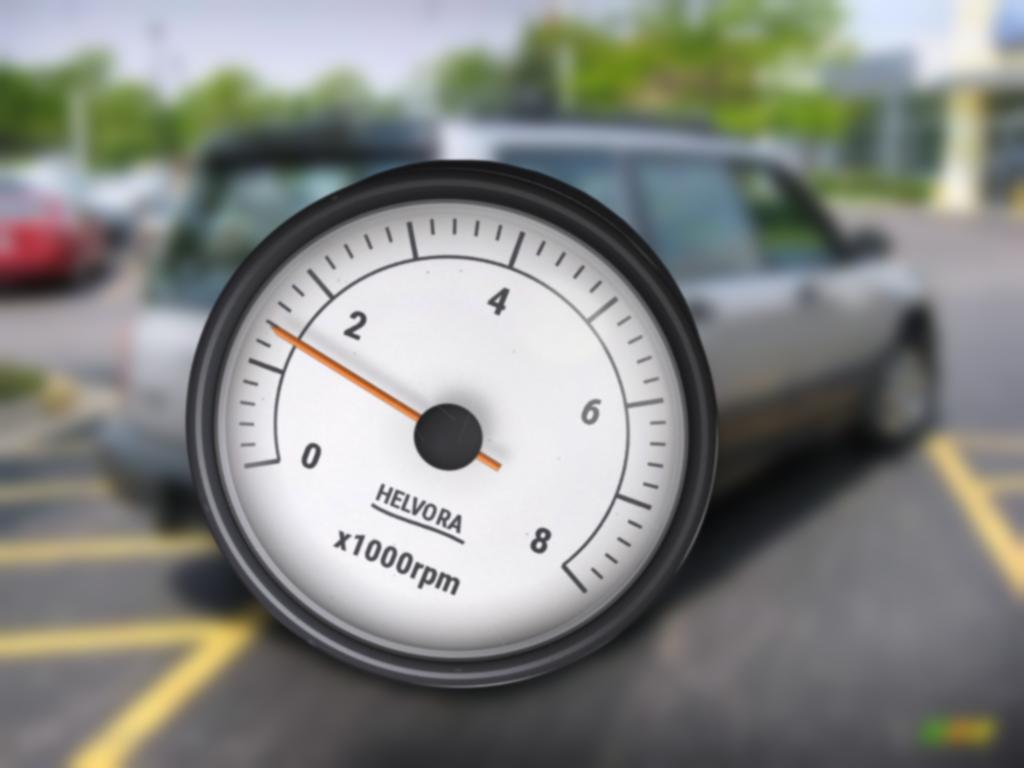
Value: **1400** rpm
